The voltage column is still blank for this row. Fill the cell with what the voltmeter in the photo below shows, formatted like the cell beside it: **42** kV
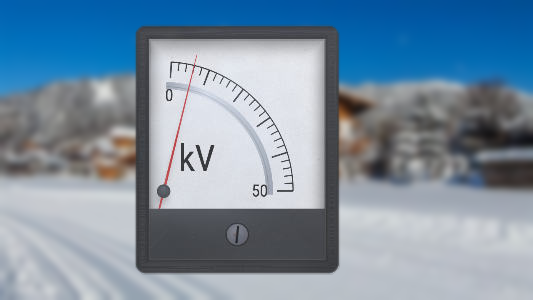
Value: **6** kV
